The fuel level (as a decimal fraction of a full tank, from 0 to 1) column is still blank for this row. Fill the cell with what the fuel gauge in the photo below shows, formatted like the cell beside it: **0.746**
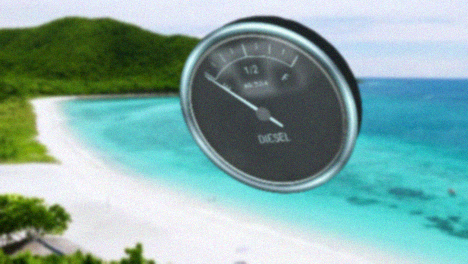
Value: **0**
